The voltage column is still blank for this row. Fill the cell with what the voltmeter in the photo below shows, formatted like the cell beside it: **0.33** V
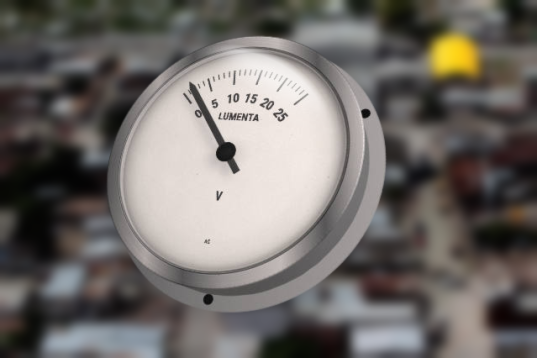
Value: **2** V
